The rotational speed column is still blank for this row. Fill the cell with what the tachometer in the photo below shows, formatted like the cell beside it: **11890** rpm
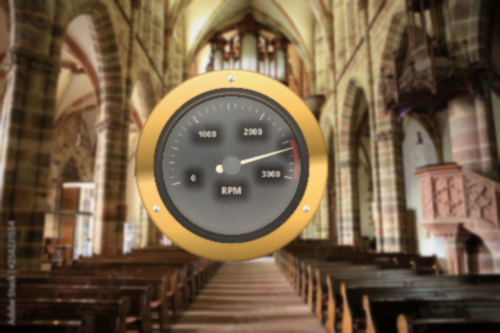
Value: **2600** rpm
